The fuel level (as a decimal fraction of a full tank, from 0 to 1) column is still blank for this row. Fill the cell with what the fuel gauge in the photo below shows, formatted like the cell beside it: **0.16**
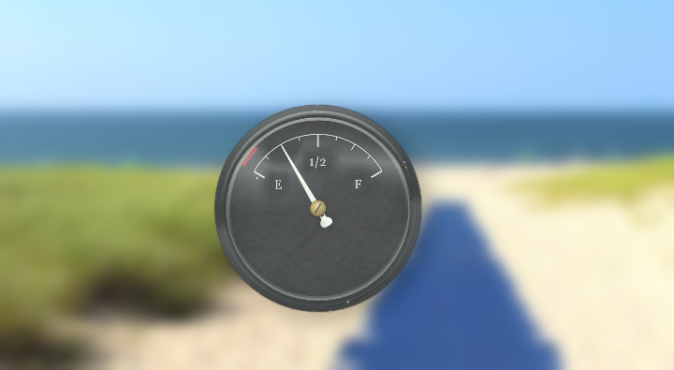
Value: **0.25**
